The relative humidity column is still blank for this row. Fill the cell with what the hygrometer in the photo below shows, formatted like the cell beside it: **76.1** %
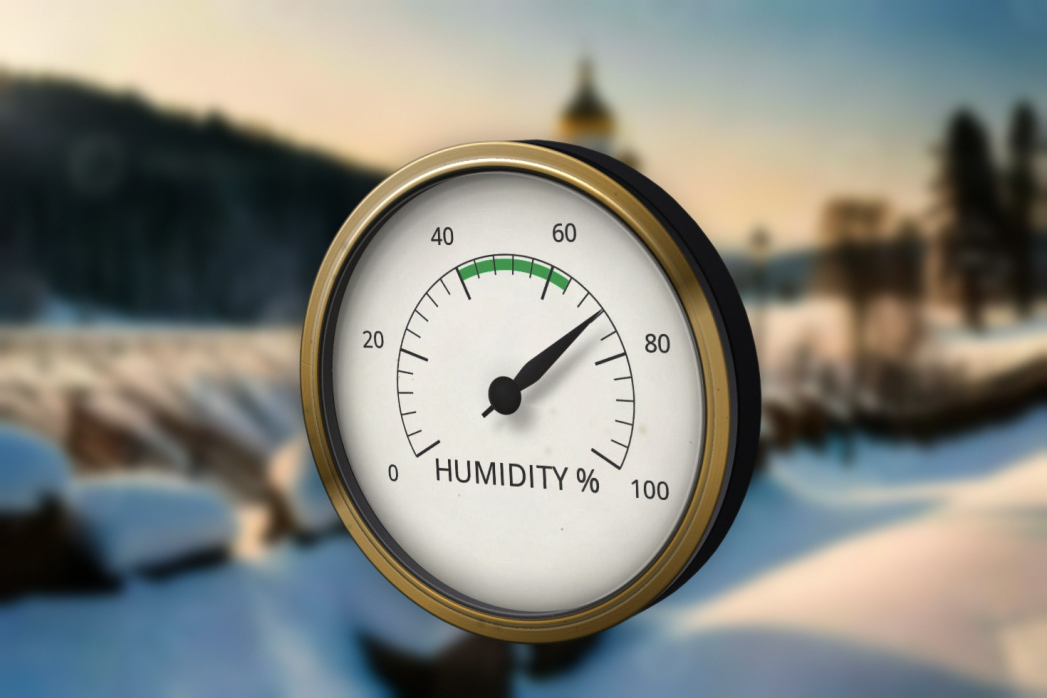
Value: **72** %
